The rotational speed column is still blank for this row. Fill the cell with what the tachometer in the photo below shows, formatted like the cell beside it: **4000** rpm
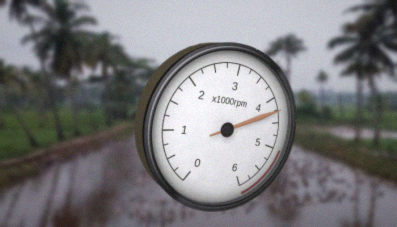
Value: **4250** rpm
